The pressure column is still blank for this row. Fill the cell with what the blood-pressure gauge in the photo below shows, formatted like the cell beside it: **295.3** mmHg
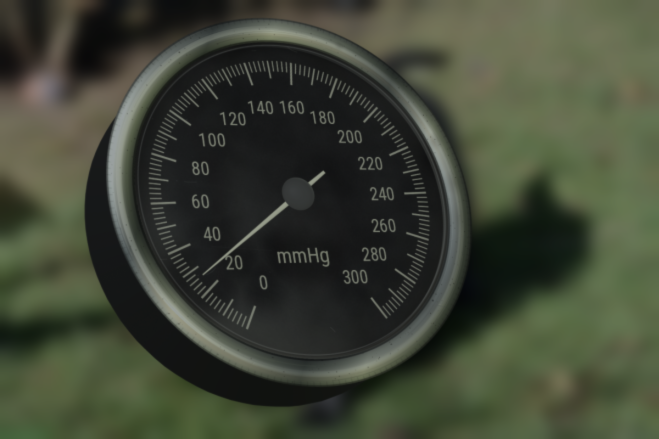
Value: **26** mmHg
